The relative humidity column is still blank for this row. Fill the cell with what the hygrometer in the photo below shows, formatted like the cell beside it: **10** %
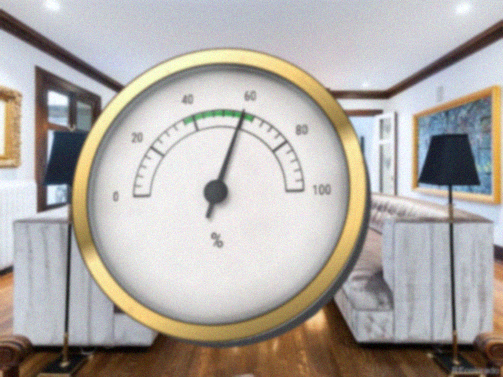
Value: **60** %
